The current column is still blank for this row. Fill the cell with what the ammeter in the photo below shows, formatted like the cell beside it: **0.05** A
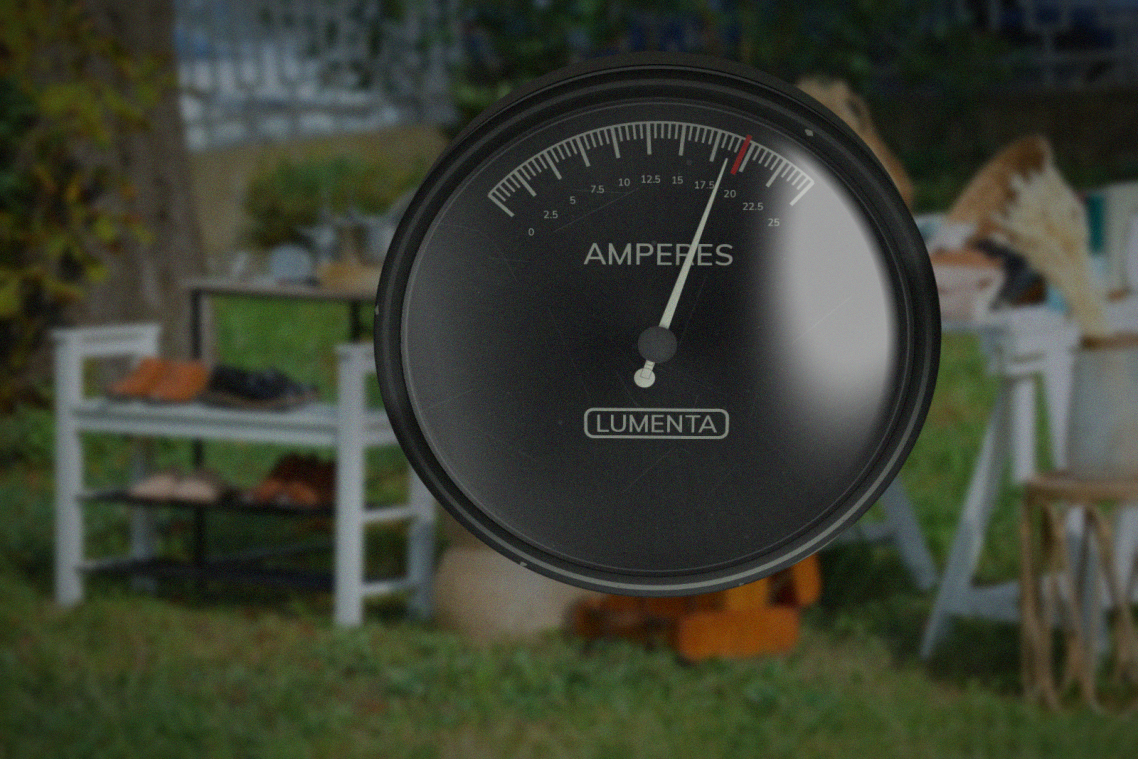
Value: **18.5** A
